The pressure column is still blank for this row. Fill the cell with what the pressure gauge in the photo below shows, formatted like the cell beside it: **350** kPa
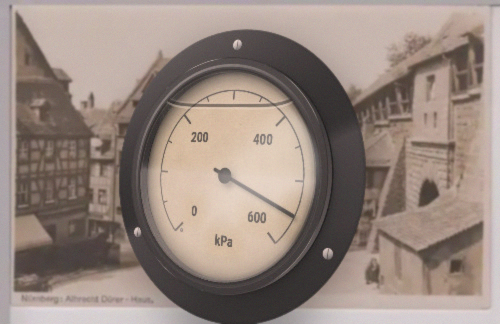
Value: **550** kPa
